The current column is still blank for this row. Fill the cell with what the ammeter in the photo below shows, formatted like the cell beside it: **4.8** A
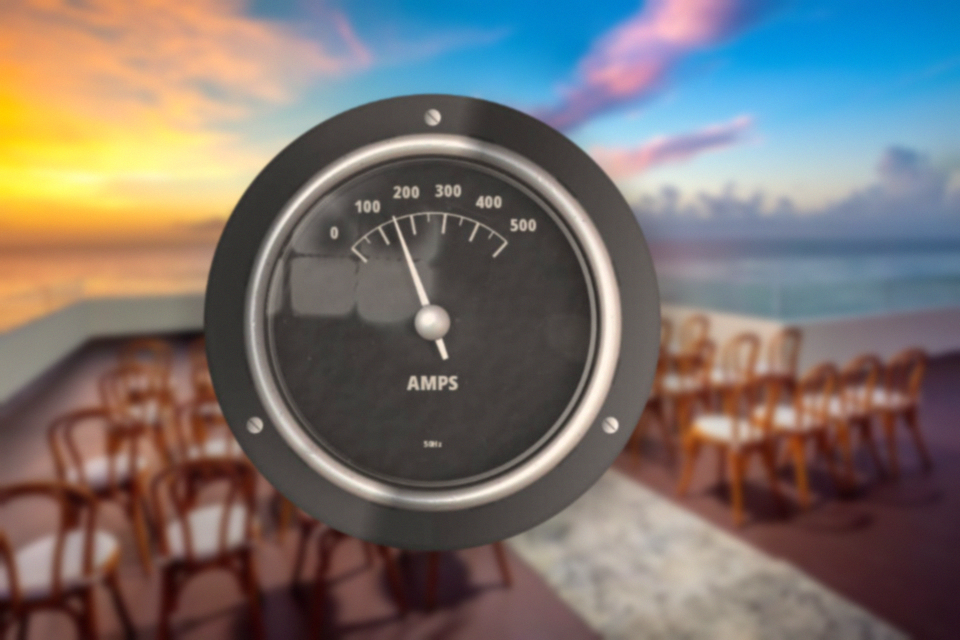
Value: **150** A
